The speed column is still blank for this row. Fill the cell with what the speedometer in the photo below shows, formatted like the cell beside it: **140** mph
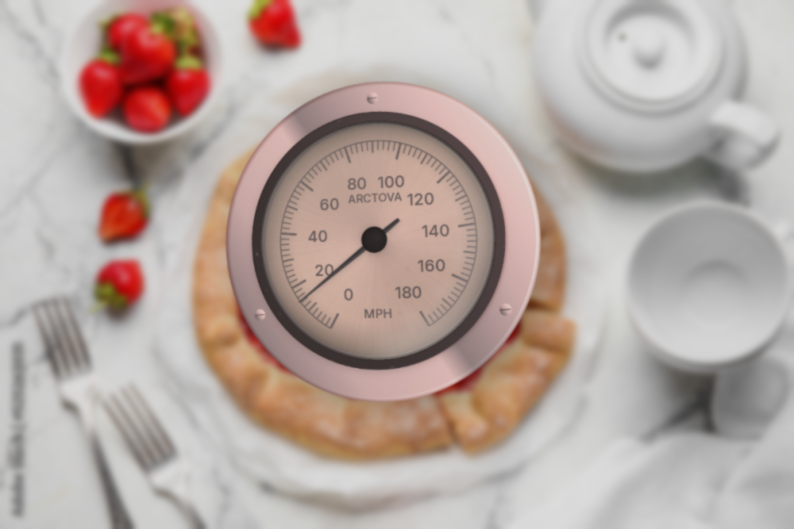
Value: **14** mph
